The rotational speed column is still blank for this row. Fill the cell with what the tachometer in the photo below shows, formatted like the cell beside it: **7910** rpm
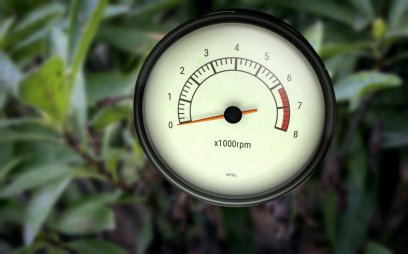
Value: **0** rpm
